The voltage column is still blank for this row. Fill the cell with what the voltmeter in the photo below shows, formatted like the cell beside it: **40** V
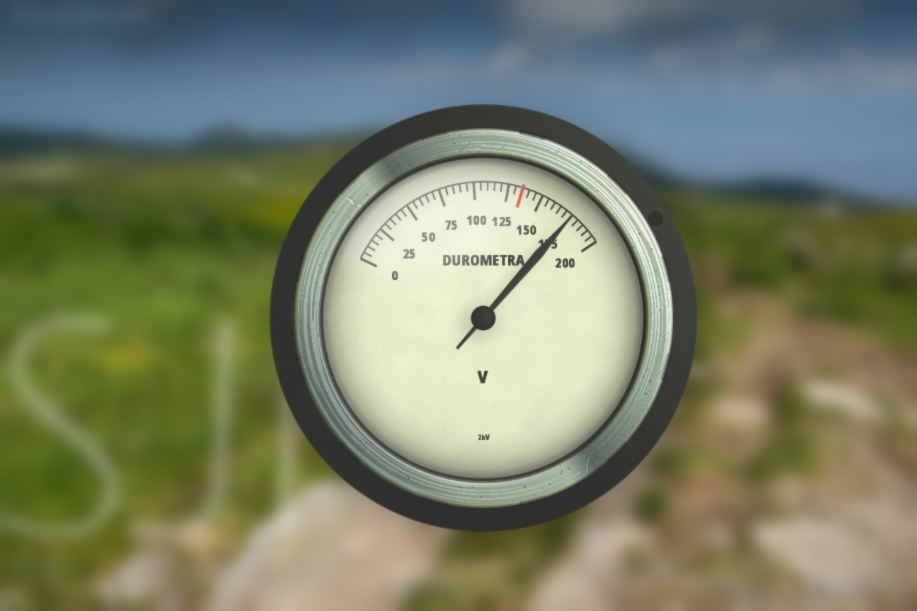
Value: **175** V
